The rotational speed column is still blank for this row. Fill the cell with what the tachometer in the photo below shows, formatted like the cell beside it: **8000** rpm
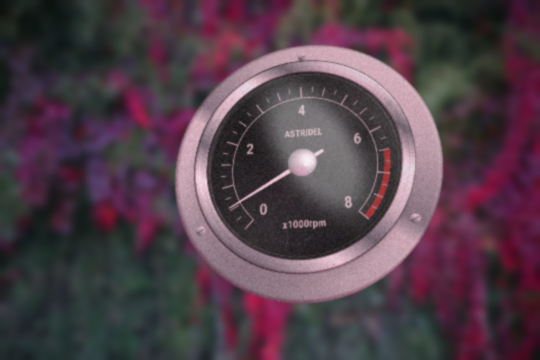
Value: **500** rpm
